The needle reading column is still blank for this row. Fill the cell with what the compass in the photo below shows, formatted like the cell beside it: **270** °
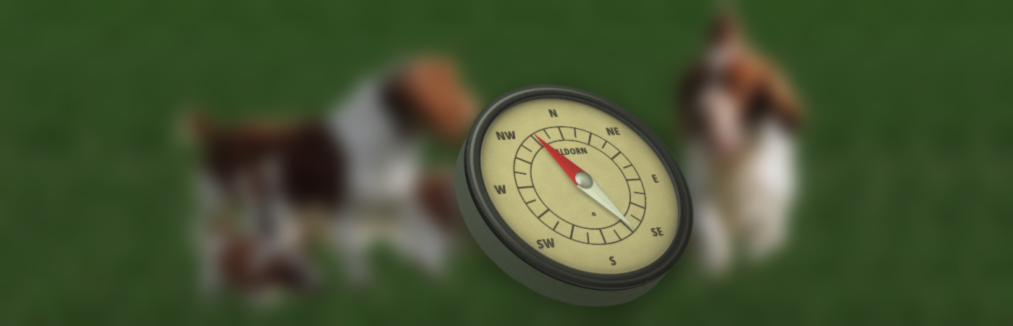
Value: **330** °
